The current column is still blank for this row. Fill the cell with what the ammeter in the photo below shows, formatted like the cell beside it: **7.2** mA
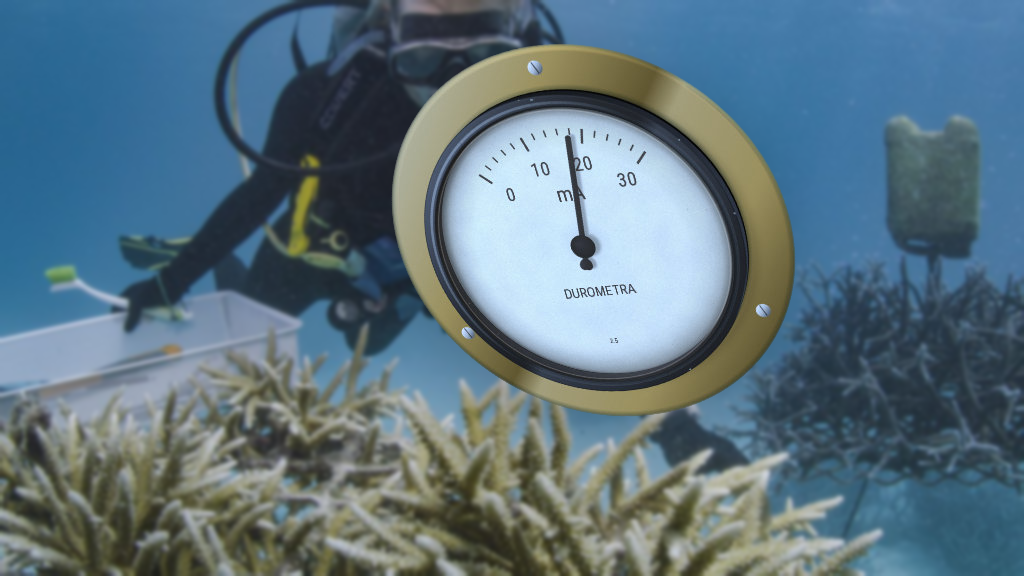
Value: **18** mA
